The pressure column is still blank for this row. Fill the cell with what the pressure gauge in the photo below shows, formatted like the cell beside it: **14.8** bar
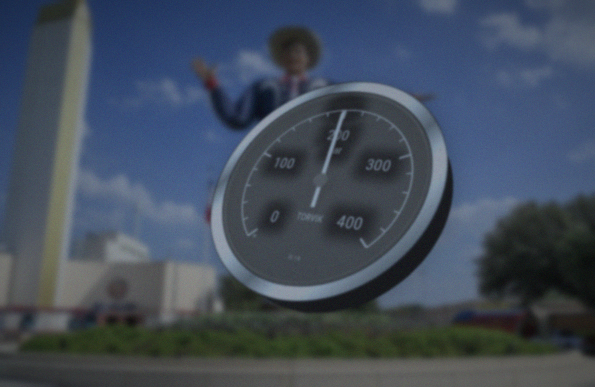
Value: **200** bar
